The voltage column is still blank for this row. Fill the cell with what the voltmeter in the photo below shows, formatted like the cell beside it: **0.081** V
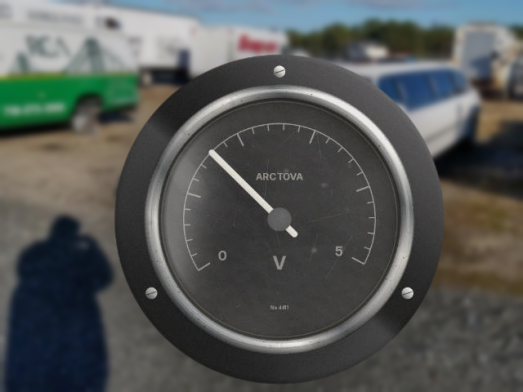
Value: **1.6** V
